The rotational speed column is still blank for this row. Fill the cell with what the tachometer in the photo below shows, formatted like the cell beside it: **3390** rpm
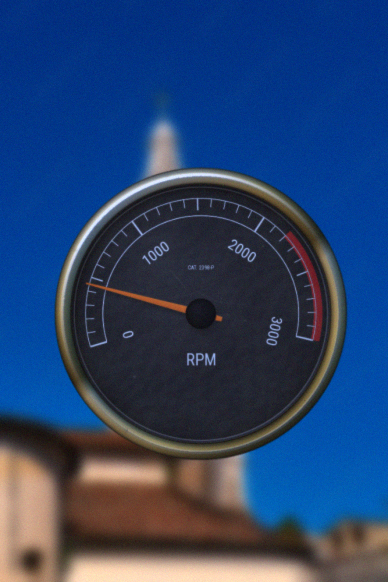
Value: **450** rpm
